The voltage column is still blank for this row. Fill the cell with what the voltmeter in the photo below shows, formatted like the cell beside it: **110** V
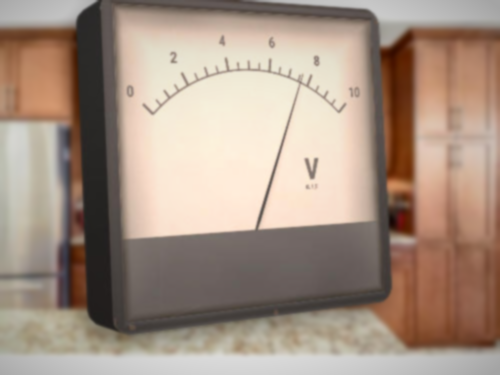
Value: **7.5** V
